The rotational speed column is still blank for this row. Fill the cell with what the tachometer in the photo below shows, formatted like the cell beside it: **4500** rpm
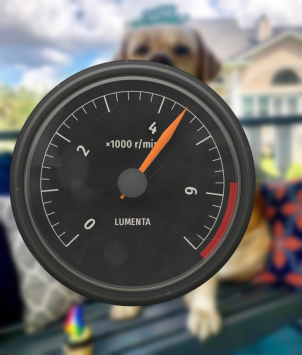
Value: **4400** rpm
